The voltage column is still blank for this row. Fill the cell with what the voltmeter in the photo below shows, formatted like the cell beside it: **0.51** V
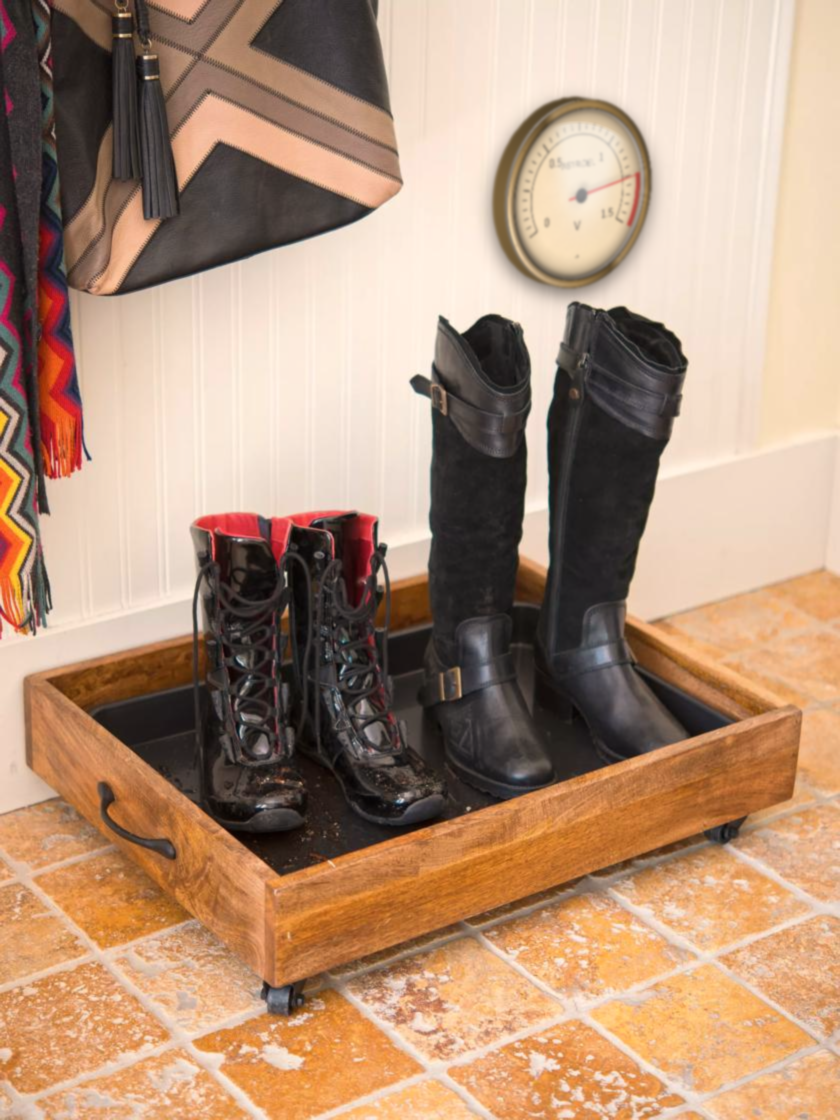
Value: **1.25** V
